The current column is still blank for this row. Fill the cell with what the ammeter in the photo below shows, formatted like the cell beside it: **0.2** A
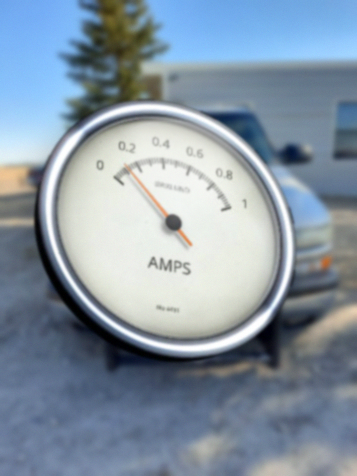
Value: **0.1** A
